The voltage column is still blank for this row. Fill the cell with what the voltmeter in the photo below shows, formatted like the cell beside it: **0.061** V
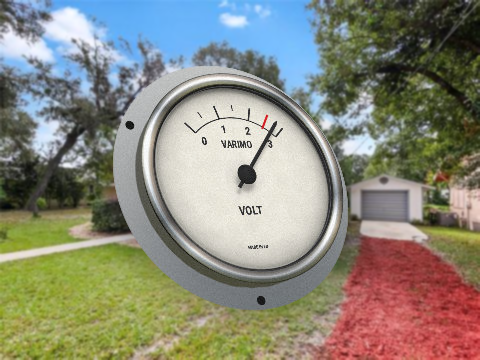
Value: **2.75** V
